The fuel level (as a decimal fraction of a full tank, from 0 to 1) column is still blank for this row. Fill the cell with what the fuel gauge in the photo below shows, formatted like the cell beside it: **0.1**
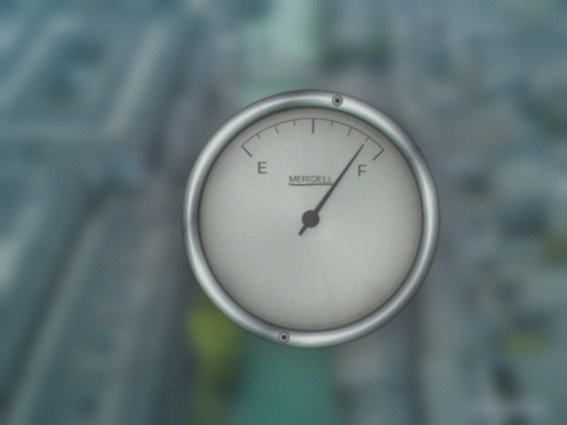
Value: **0.875**
